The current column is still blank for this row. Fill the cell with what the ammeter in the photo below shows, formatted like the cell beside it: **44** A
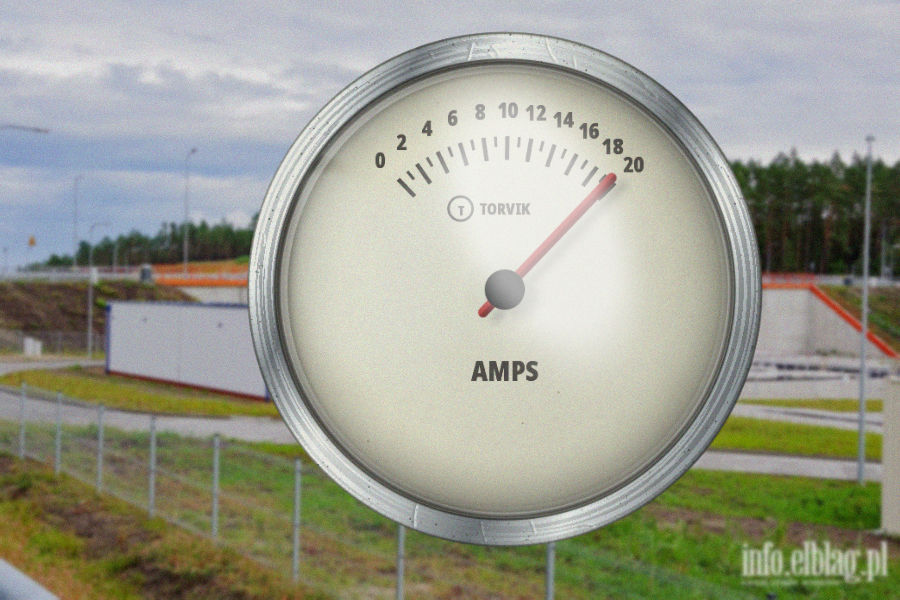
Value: **19.5** A
